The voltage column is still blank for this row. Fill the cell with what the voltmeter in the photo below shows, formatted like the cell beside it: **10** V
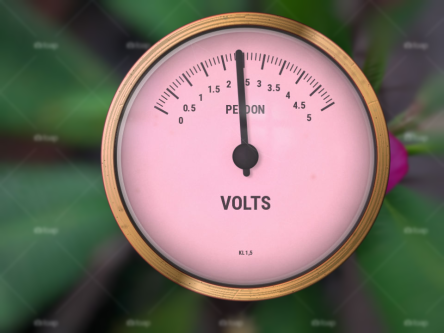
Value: **2.4** V
